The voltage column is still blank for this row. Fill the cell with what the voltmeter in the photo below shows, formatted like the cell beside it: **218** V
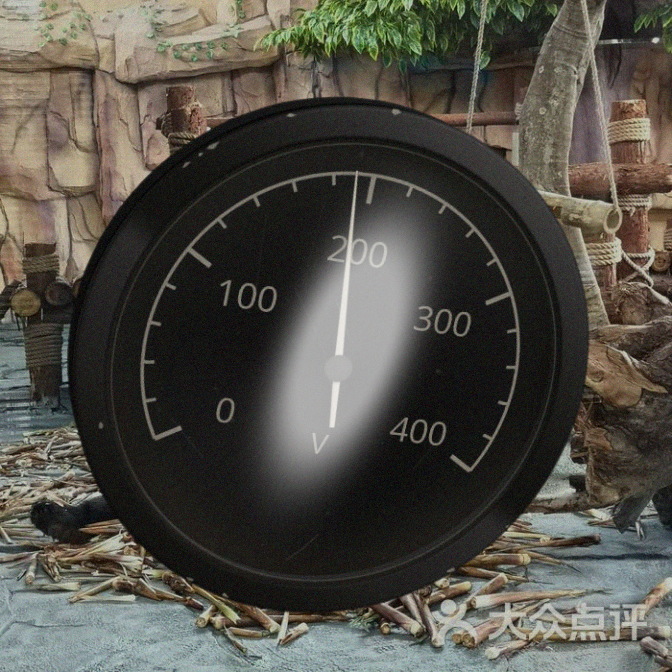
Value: **190** V
